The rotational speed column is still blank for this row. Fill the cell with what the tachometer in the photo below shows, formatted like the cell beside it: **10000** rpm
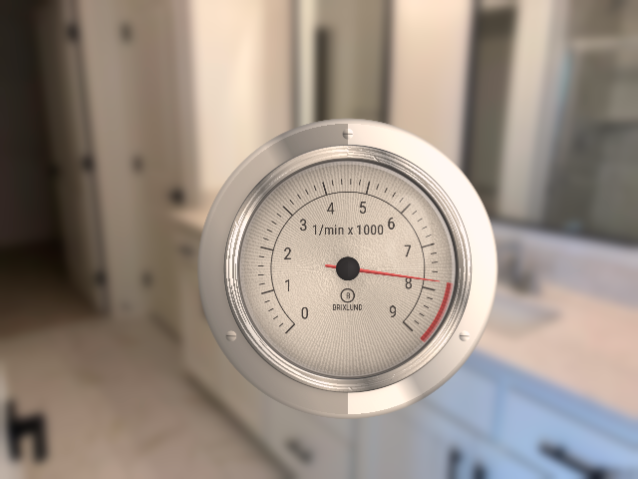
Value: **7800** rpm
